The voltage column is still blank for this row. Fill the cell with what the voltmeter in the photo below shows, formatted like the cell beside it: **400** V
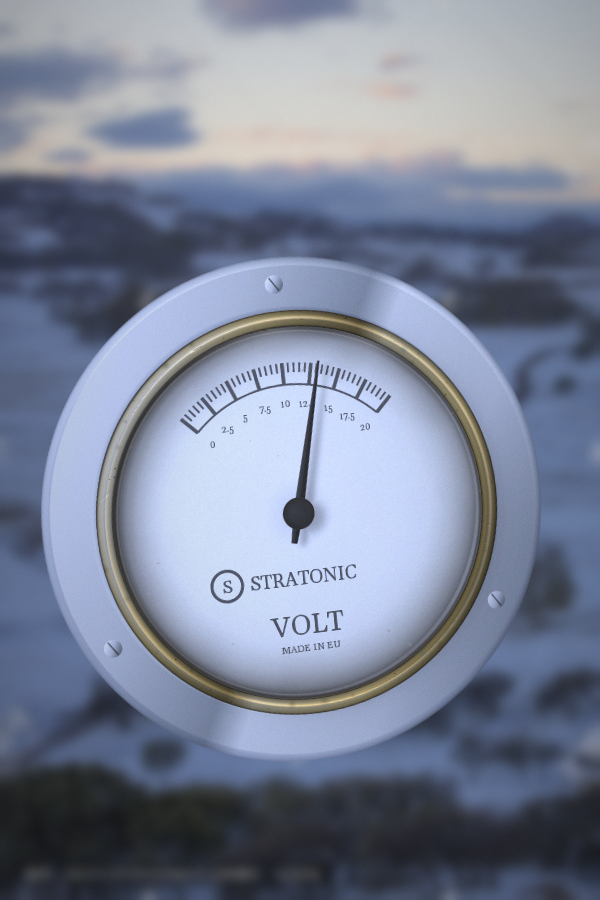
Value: **13** V
